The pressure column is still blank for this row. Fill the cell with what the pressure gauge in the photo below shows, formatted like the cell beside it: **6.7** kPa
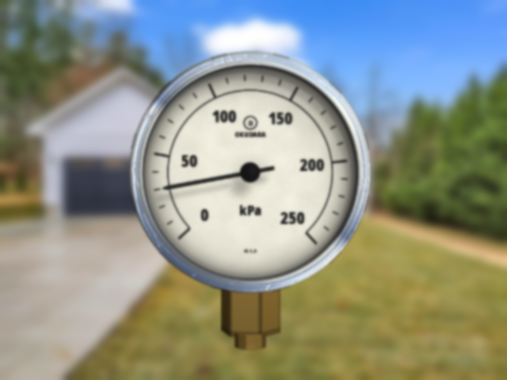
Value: **30** kPa
